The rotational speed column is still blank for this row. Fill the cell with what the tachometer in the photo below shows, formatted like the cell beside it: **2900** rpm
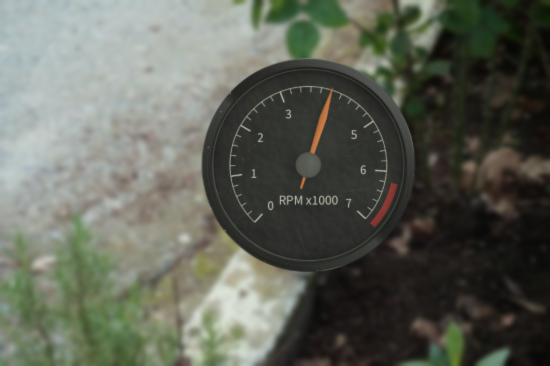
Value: **4000** rpm
